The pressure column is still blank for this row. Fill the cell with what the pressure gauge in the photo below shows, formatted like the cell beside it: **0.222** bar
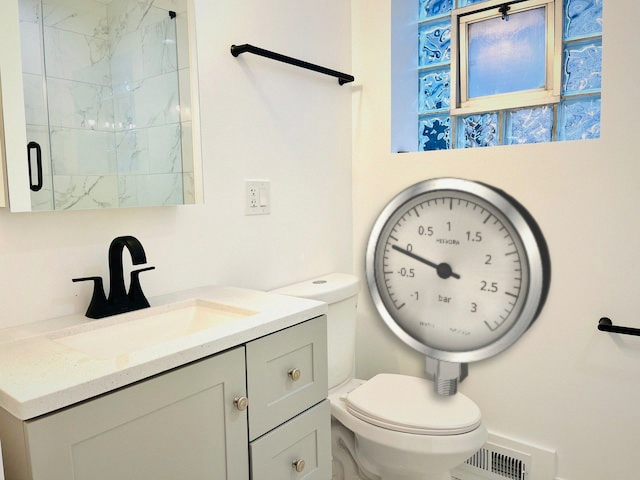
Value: **-0.1** bar
